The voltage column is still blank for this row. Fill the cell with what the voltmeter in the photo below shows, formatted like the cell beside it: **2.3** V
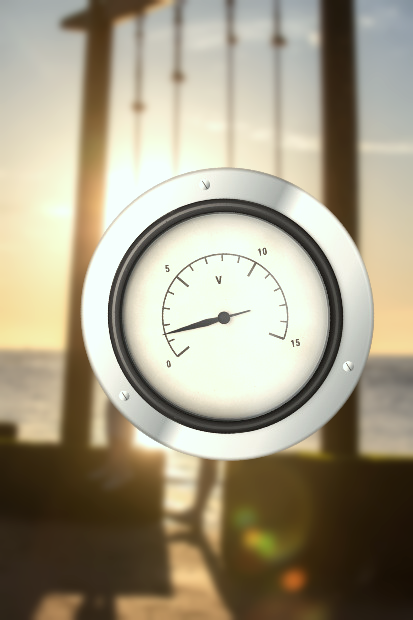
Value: **1.5** V
